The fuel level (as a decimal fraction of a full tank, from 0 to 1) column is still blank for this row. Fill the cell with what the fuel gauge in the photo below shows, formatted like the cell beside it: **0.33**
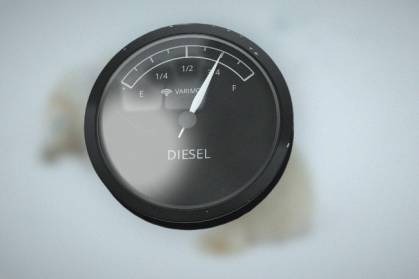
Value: **0.75**
